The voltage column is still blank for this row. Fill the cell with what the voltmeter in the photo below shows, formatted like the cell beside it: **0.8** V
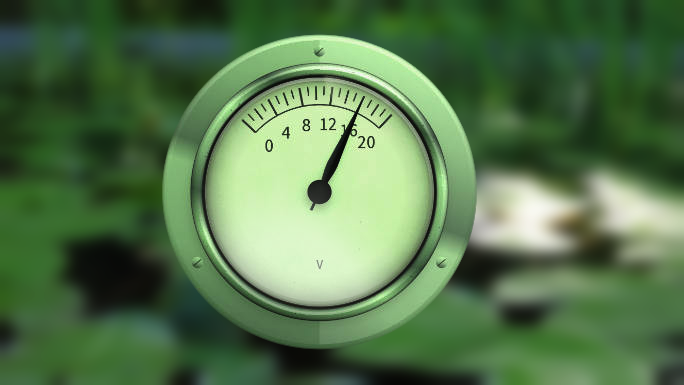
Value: **16** V
